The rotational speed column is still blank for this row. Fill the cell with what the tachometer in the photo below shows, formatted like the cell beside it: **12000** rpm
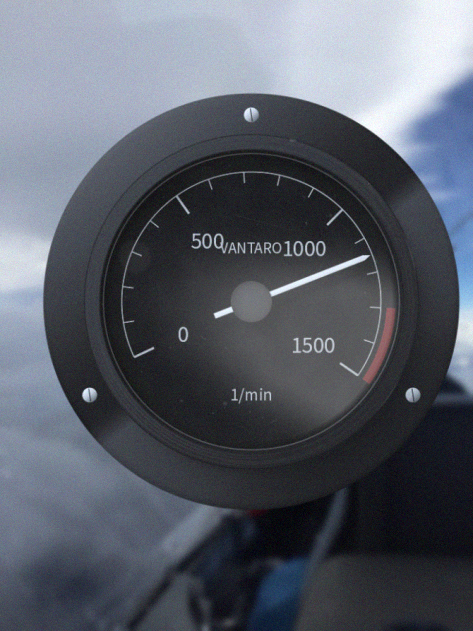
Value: **1150** rpm
